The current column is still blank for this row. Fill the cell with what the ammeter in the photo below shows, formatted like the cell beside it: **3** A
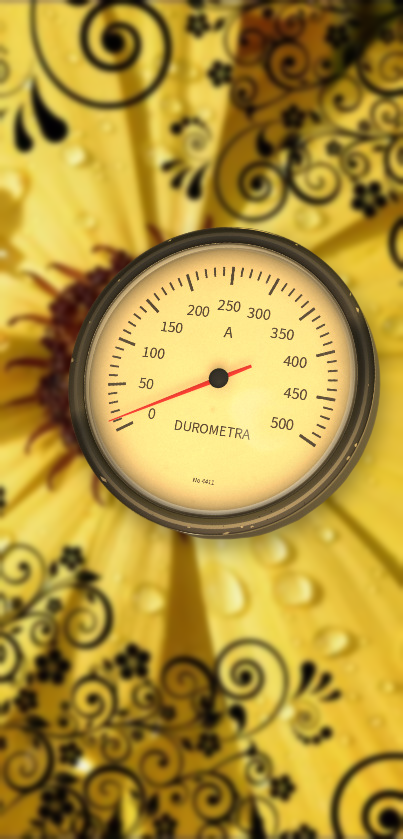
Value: **10** A
